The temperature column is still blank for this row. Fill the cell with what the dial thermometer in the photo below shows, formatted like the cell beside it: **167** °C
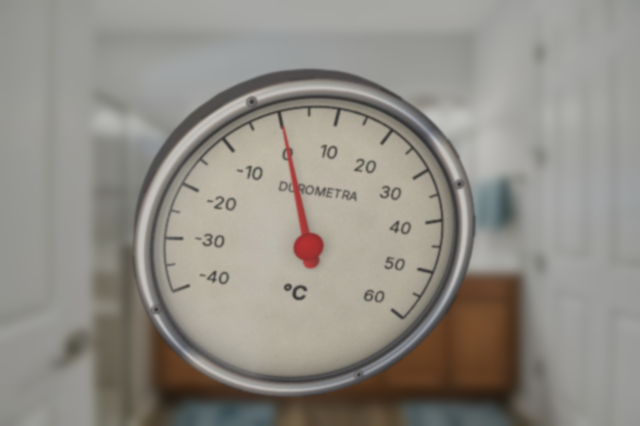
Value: **0** °C
